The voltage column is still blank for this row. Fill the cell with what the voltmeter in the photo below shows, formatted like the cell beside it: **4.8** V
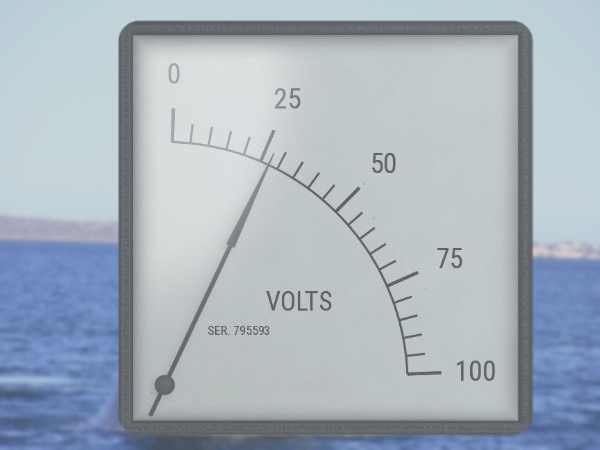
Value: **27.5** V
